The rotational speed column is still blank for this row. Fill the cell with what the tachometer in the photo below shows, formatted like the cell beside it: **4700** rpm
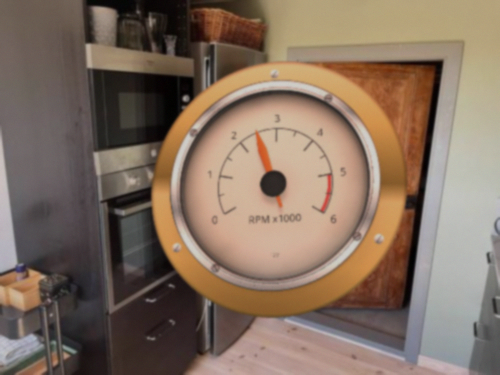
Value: **2500** rpm
